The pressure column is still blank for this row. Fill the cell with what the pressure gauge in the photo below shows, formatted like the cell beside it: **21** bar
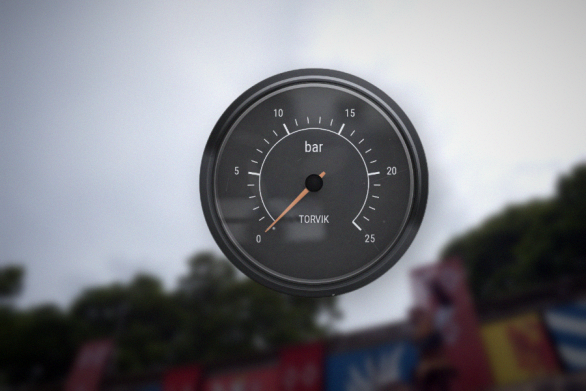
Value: **0** bar
